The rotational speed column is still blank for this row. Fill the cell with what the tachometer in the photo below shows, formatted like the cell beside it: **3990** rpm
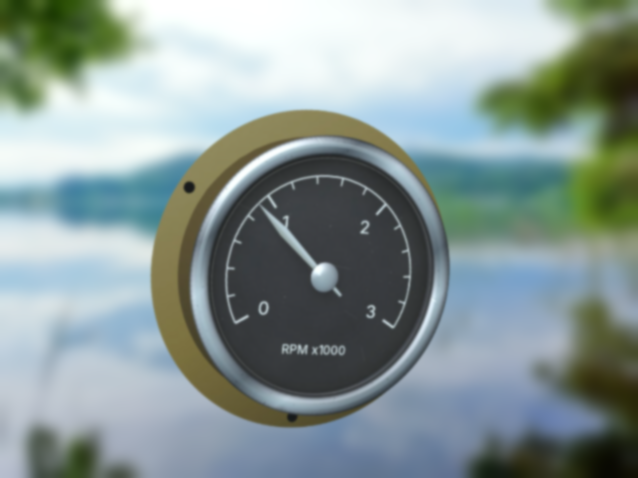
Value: **900** rpm
